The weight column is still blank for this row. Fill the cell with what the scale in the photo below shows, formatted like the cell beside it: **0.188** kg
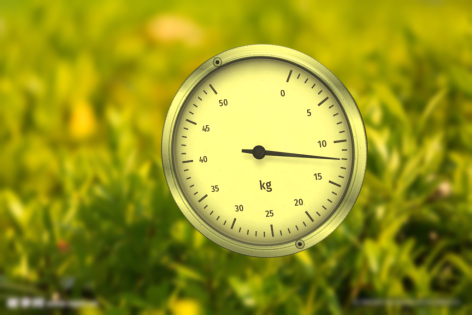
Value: **12** kg
